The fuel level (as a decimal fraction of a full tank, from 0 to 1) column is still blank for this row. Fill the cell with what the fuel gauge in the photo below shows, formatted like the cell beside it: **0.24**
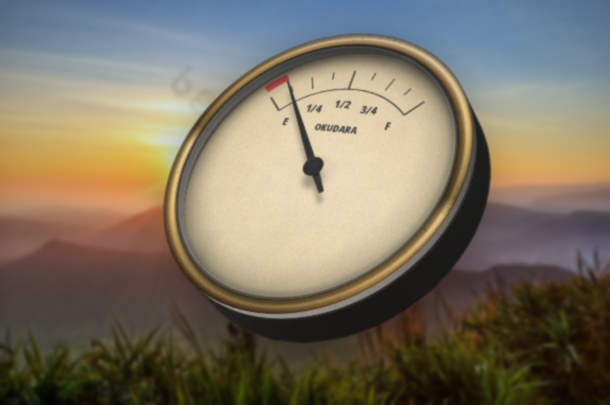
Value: **0.125**
